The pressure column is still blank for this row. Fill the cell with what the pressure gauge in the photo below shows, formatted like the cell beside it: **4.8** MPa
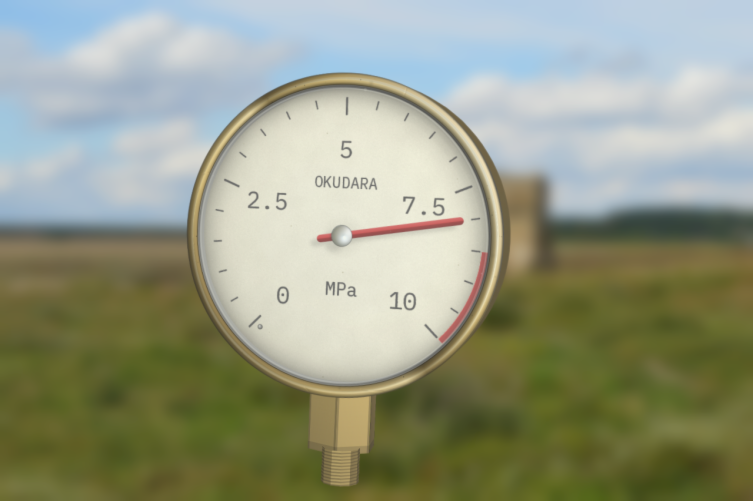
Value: **8** MPa
